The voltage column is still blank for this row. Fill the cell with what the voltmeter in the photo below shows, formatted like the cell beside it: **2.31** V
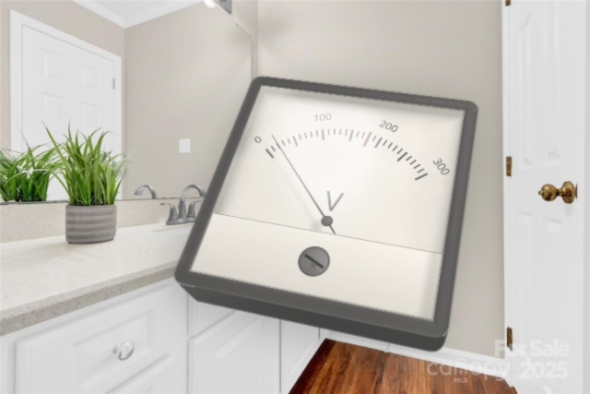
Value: **20** V
